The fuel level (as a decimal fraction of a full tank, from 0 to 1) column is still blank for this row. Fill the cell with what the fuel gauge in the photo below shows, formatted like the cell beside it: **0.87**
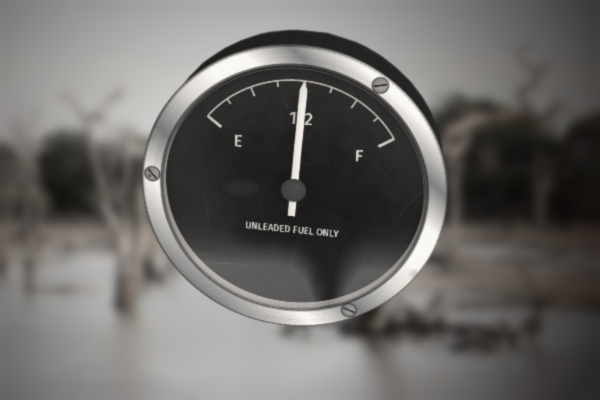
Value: **0.5**
